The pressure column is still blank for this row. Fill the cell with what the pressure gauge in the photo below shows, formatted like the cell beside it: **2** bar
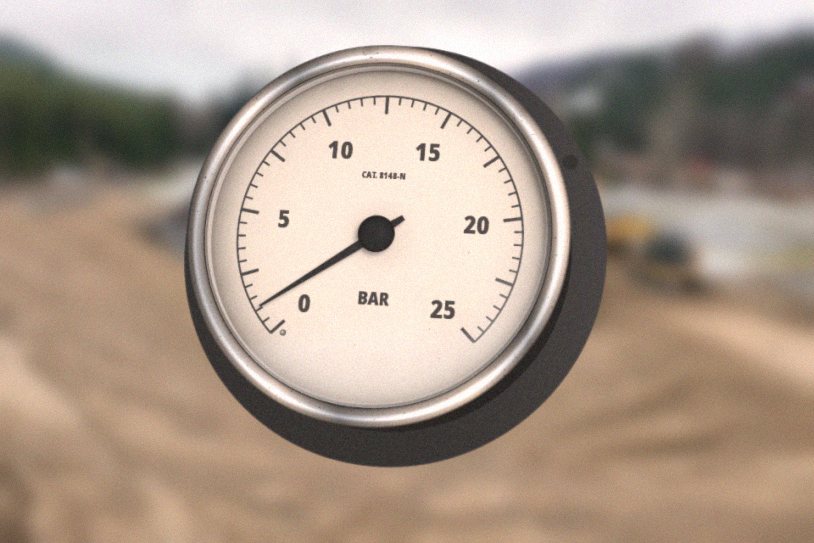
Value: **1** bar
